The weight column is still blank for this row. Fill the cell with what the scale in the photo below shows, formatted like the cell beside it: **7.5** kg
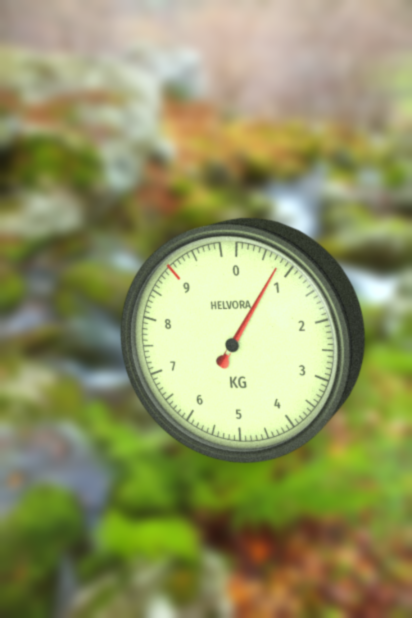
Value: **0.8** kg
